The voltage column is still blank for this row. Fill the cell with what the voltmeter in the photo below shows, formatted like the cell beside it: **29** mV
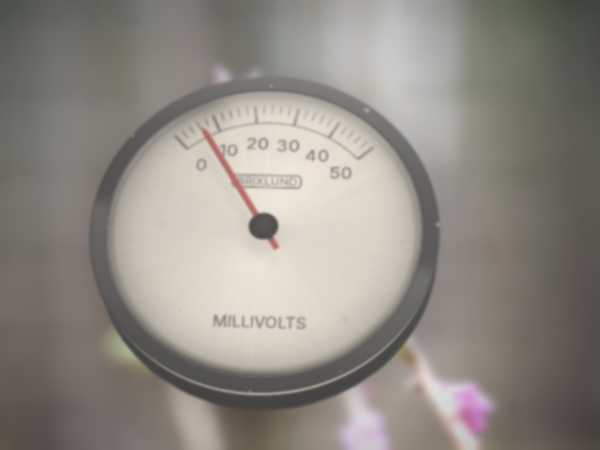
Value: **6** mV
